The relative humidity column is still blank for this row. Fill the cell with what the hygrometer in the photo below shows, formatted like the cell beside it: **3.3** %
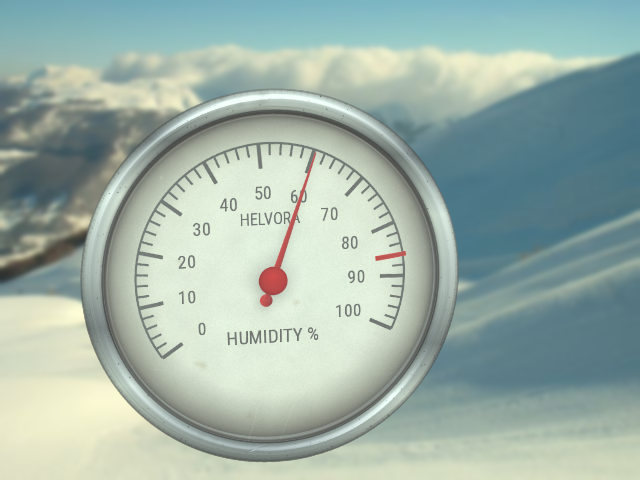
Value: **60** %
